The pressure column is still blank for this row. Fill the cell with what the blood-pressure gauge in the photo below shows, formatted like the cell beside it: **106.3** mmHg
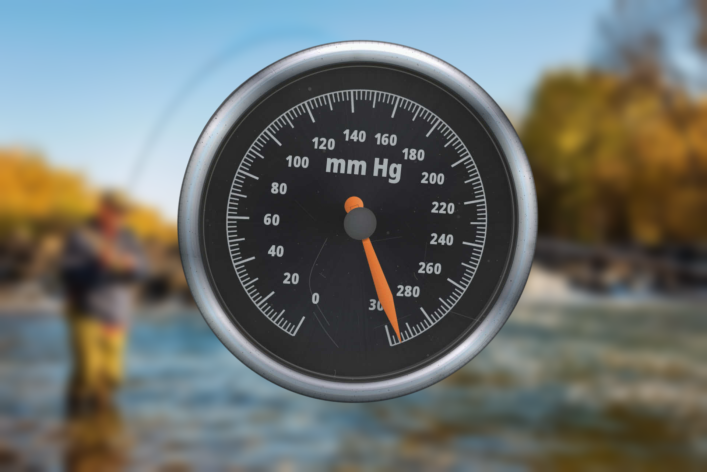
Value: **296** mmHg
